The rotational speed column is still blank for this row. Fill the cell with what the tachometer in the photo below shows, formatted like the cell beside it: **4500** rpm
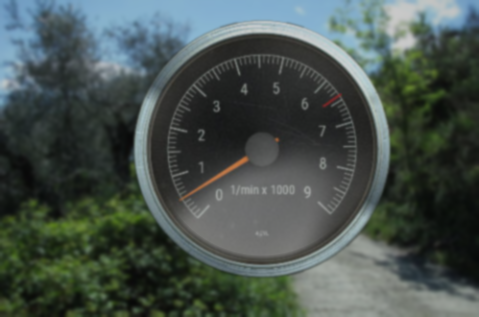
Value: **500** rpm
